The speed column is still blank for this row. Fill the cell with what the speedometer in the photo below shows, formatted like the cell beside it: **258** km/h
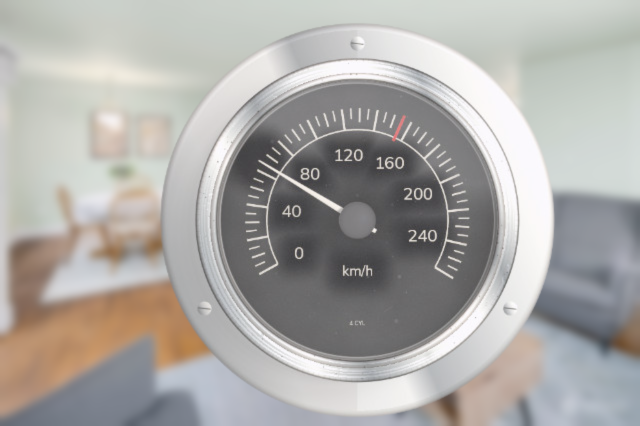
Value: **65** km/h
